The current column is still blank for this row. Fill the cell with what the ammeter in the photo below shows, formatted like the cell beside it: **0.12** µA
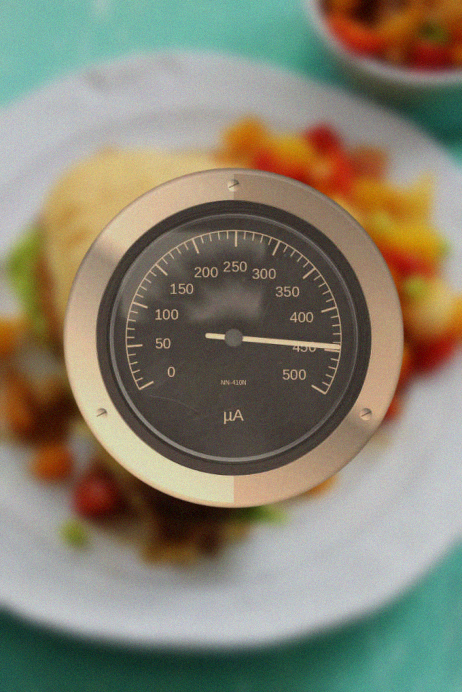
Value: **445** µA
